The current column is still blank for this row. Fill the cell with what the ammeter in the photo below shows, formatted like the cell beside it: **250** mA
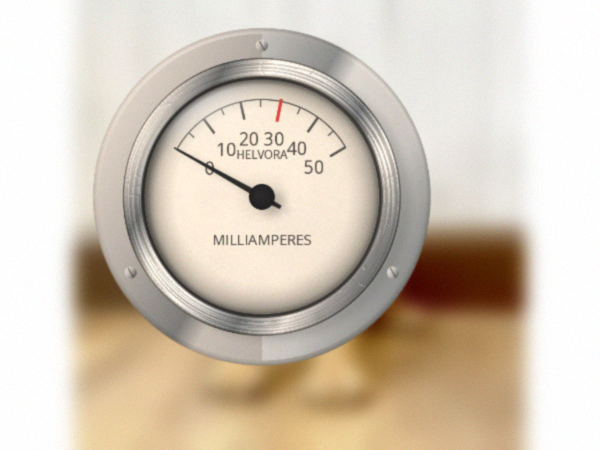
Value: **0** mA
